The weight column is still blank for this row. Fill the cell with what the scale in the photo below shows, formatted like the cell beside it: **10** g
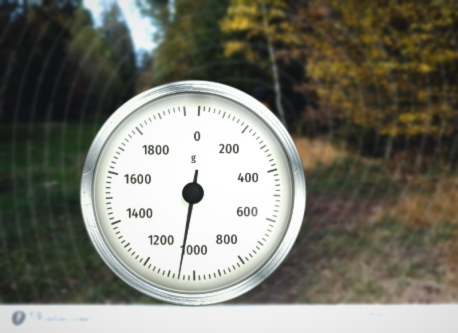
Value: **1060** g
